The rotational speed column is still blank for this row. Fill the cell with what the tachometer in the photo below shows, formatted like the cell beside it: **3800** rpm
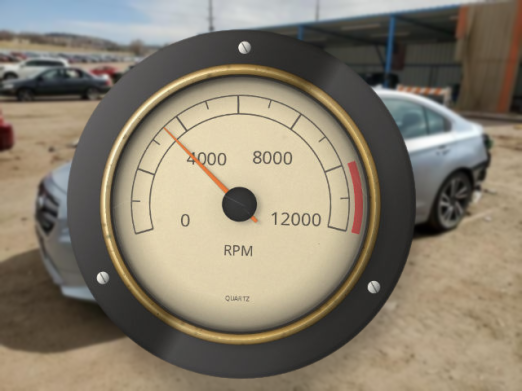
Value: **3500** rpm
